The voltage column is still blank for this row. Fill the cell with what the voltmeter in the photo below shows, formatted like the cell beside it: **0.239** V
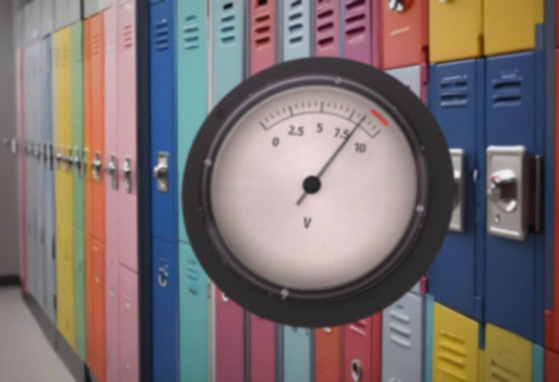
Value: **8.5** V
